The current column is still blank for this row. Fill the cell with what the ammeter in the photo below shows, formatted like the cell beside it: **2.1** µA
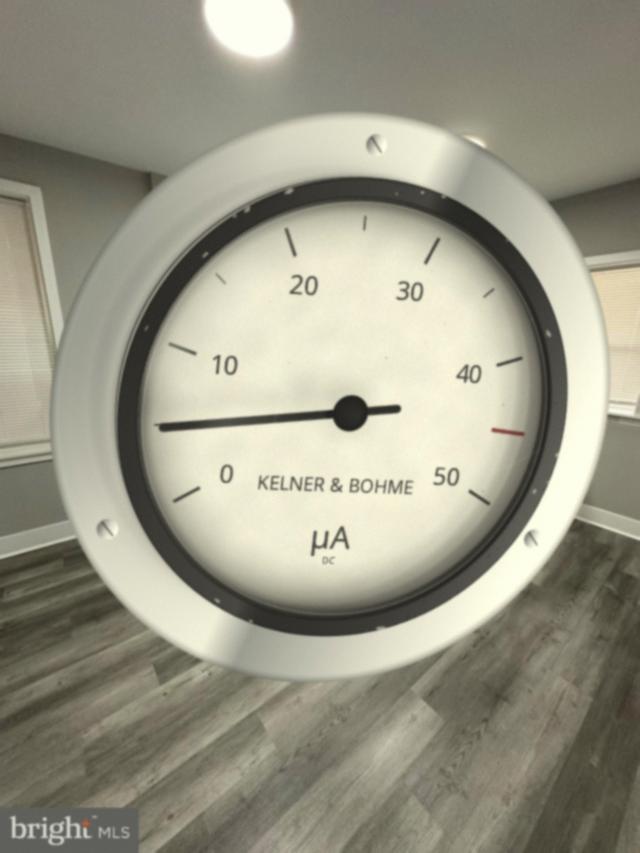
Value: **5** µA
